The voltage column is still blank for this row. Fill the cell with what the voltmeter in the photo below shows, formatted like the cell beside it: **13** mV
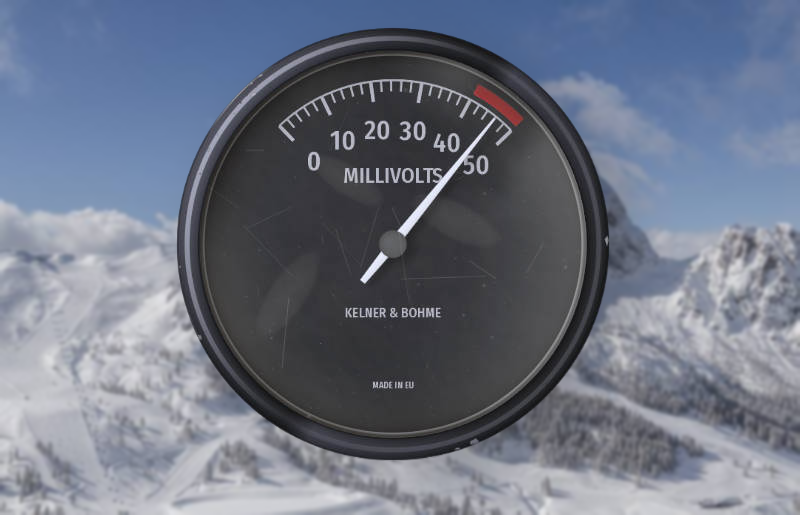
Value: **46** mV
